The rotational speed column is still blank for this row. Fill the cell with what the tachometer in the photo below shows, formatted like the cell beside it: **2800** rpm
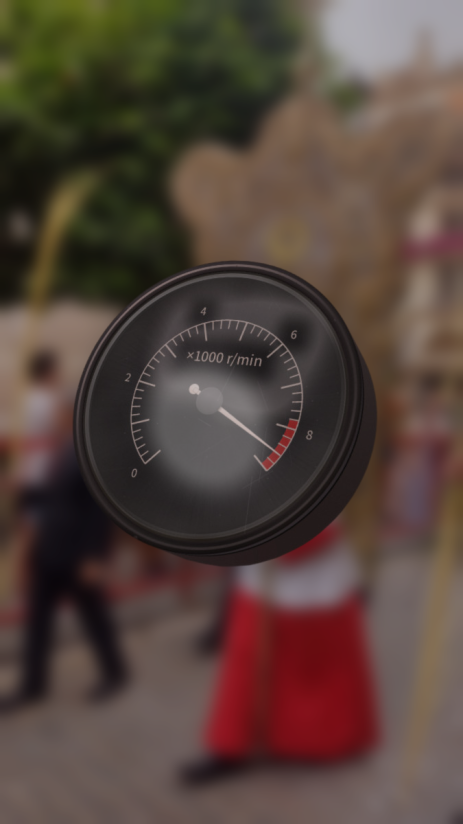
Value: **8600** rpm
